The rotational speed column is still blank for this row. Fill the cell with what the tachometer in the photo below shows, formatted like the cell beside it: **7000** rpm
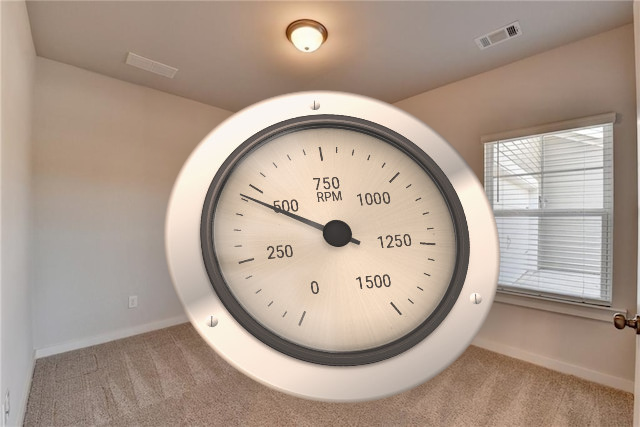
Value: **450** rpm
